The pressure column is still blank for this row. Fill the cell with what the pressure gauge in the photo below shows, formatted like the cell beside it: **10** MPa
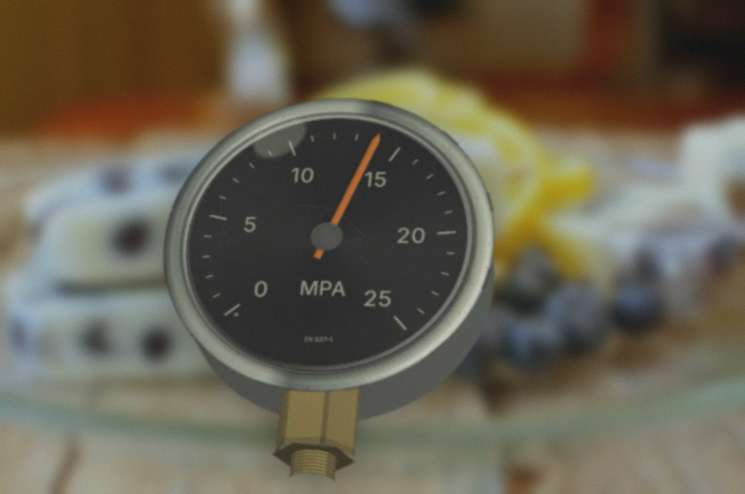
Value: **14** MPa
